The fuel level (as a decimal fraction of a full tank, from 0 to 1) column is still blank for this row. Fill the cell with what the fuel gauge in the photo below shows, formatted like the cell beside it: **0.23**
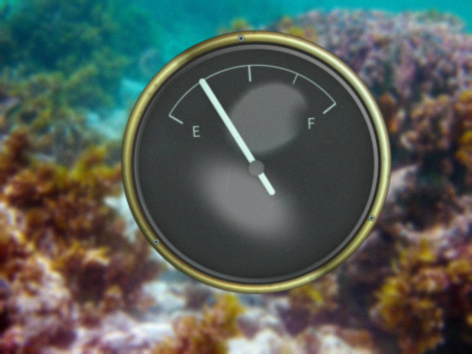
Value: **0.25**
